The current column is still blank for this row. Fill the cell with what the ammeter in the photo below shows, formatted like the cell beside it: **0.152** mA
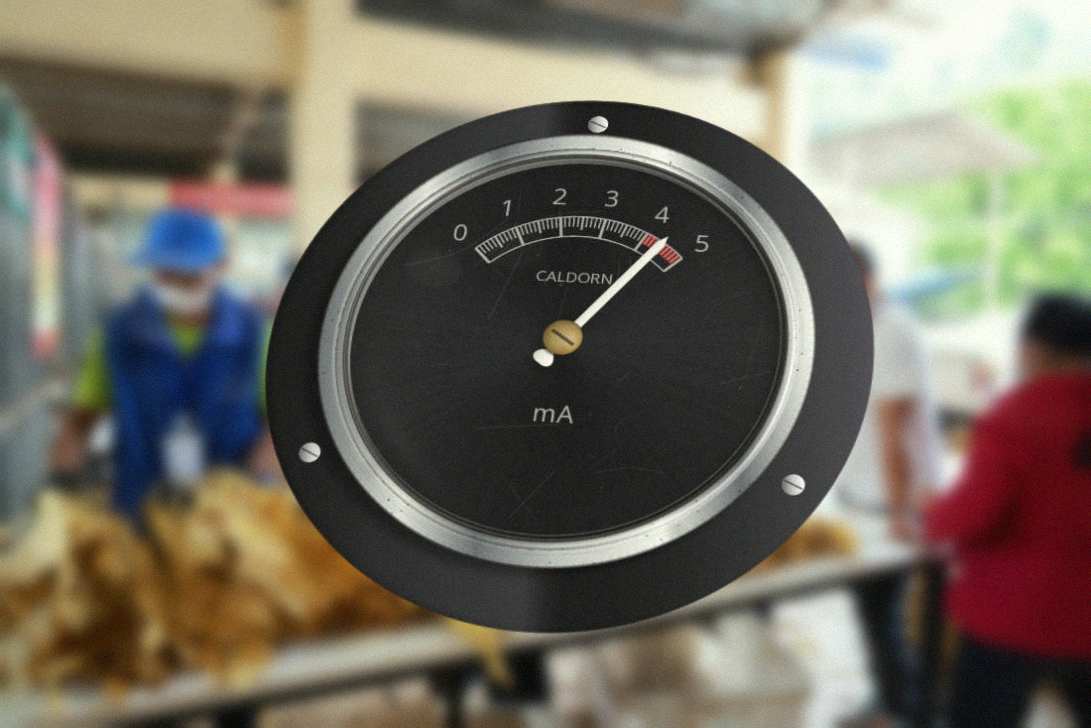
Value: **4.5** mA
